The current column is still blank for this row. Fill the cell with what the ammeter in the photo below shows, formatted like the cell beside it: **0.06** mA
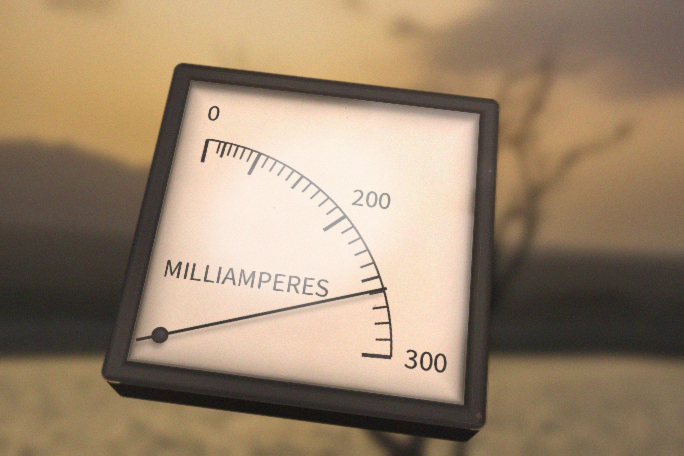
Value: **260** mA
